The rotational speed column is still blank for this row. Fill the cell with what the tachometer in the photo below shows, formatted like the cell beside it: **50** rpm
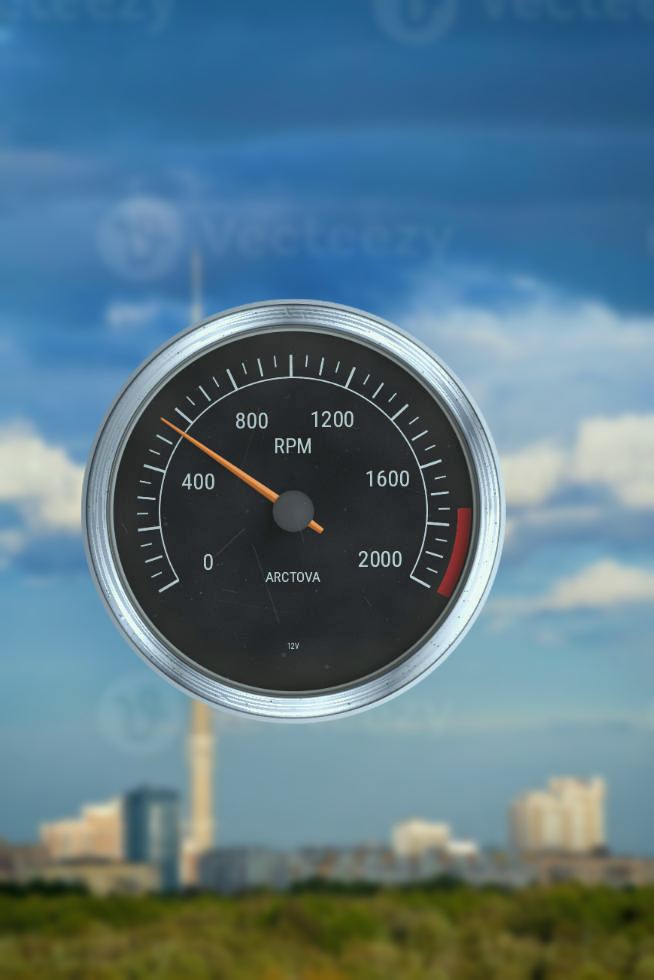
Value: **550** rpm
